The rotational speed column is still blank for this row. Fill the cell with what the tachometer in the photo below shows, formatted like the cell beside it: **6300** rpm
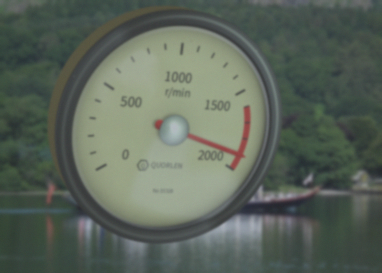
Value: **1900** rpm
